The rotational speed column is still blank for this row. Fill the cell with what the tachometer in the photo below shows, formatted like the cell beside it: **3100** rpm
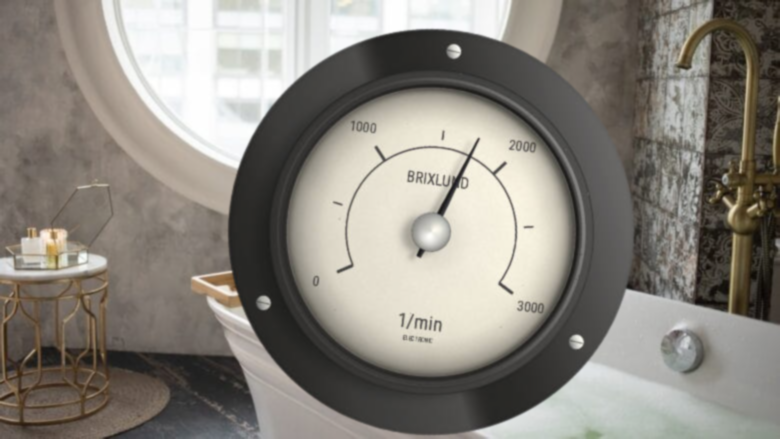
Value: **1750** rpm
